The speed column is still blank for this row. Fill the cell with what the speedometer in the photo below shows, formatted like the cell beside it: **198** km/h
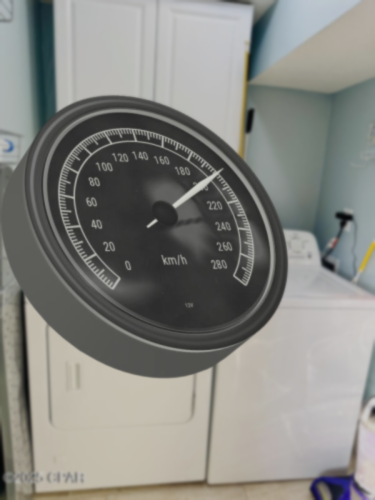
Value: **200** km/h
